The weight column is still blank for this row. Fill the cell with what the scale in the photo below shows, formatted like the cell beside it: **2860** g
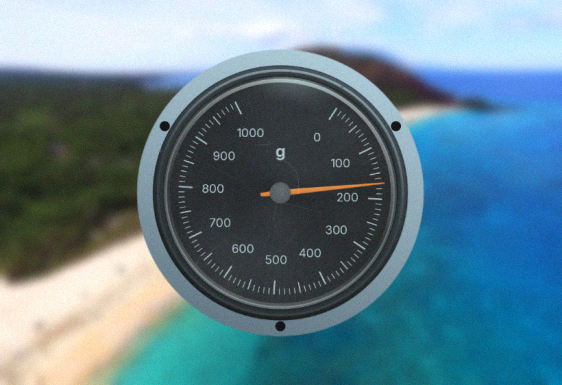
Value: **170** g
